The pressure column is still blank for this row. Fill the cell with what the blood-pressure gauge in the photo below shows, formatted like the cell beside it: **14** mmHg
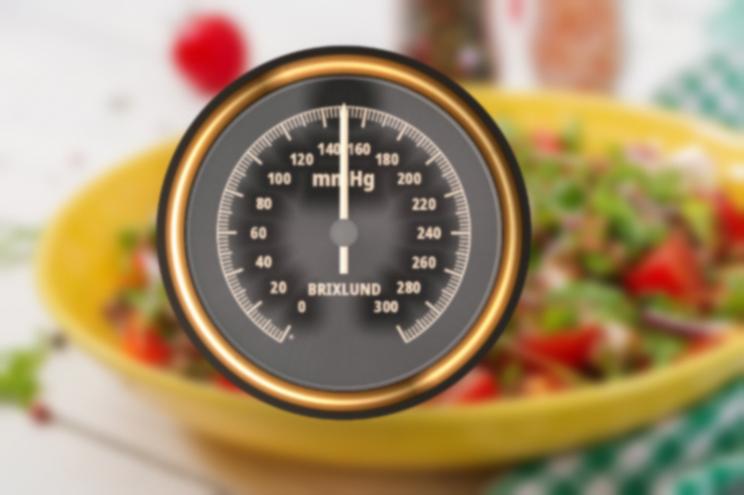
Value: **150** mmHg
